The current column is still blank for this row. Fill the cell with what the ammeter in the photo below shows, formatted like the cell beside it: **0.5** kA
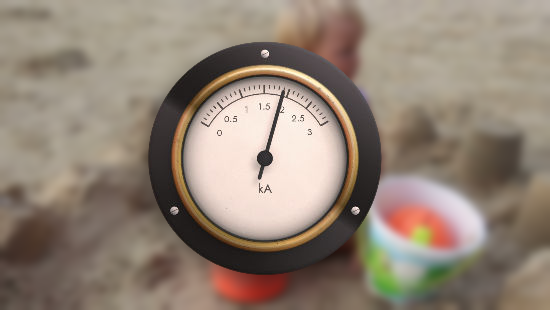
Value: **1.9** kA
